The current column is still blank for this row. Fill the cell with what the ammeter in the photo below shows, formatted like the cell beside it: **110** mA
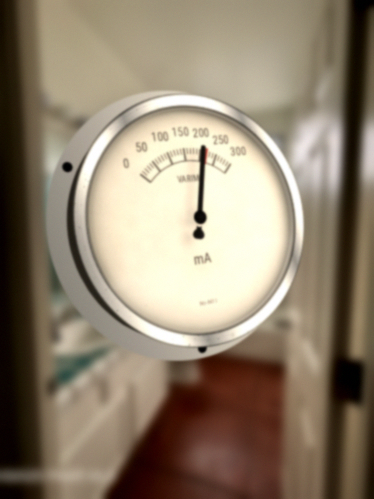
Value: **200** mA
